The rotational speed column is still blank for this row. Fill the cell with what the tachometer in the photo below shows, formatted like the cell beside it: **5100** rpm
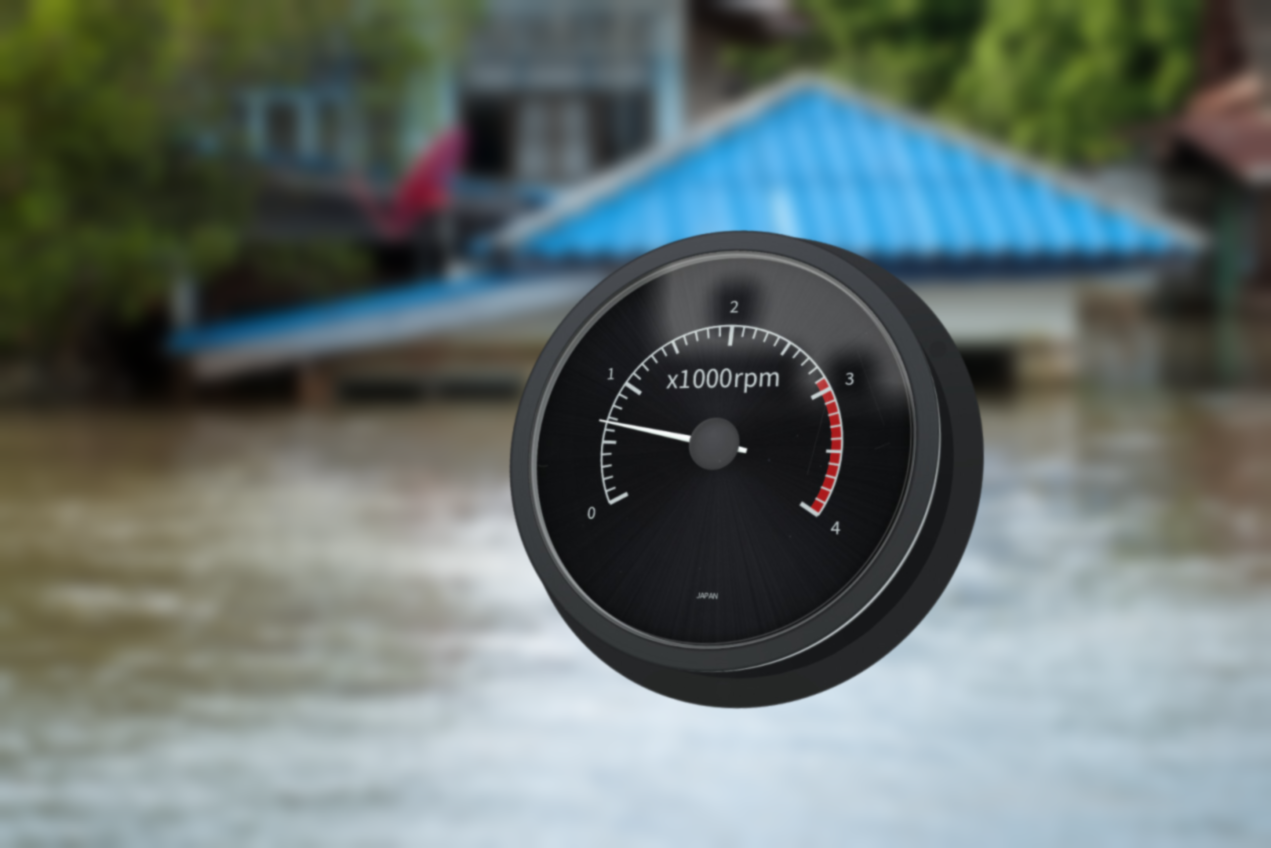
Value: **650** rpm
